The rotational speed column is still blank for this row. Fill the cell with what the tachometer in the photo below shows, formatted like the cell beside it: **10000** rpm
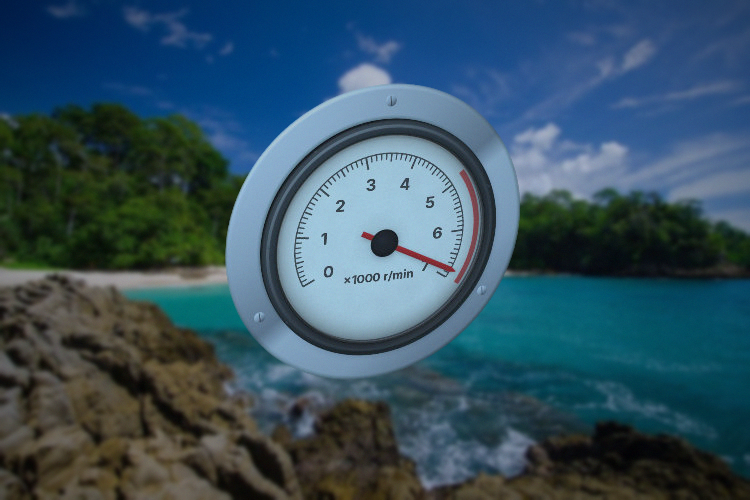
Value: **6800** rpm
